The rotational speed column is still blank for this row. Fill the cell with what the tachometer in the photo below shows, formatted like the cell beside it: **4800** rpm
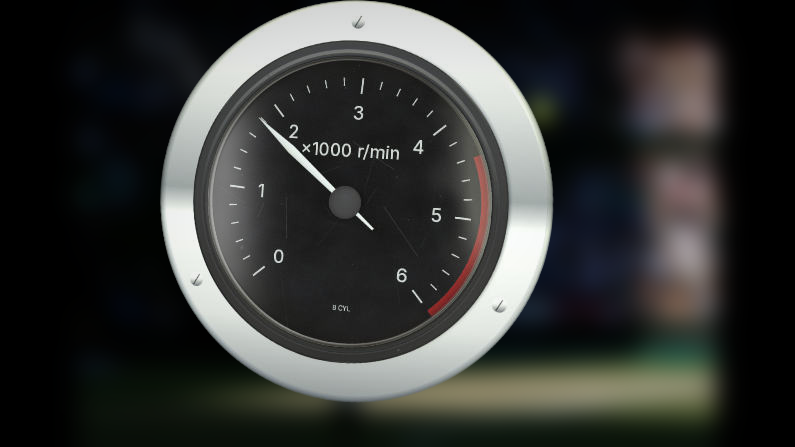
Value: **1800** rpm
